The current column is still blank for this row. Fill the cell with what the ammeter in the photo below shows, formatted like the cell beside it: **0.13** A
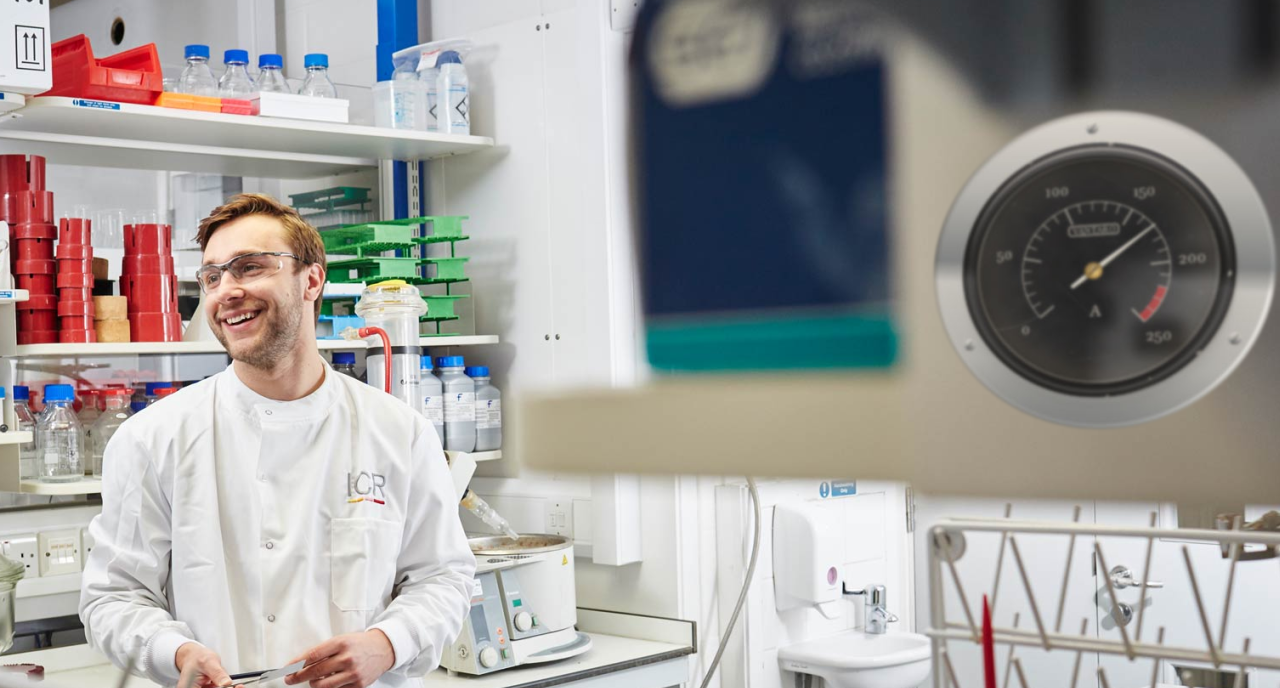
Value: **170** A
